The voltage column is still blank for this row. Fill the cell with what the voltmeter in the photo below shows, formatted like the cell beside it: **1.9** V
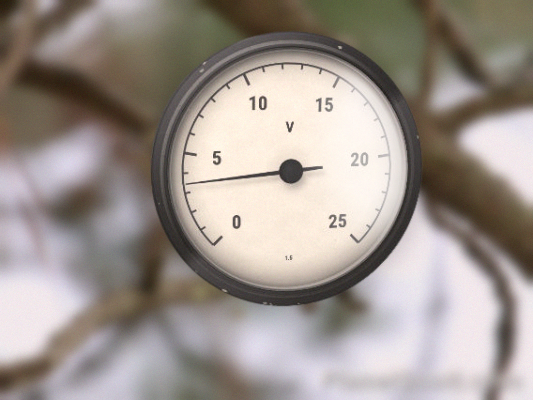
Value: **3.5** V
